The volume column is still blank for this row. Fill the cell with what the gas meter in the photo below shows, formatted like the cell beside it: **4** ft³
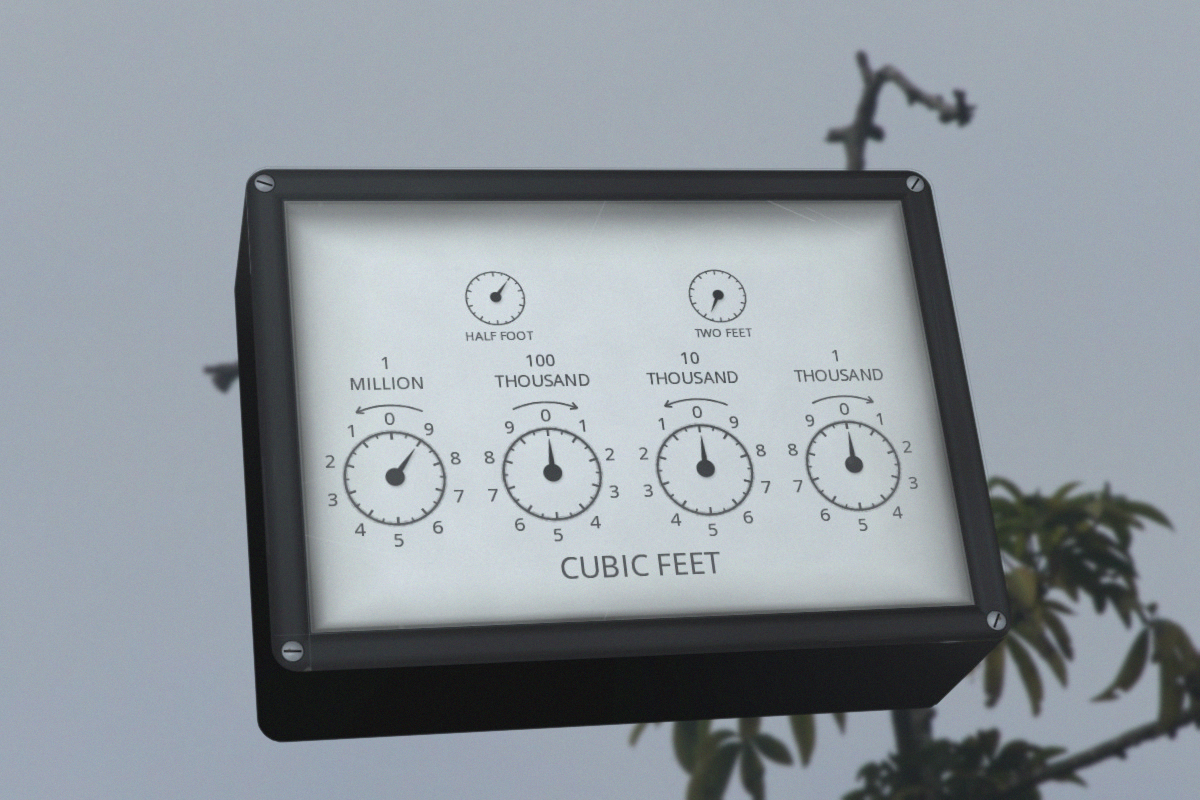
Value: **900000** ft³
